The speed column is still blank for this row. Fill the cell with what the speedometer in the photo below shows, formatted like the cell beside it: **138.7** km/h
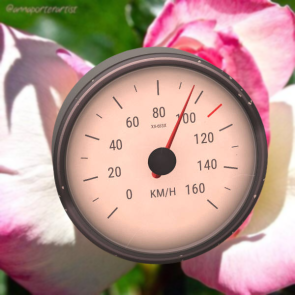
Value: **95** km/h
